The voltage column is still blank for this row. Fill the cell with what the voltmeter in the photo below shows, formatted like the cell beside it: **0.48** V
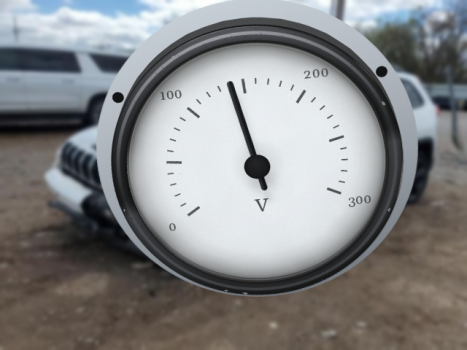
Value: **140** V
